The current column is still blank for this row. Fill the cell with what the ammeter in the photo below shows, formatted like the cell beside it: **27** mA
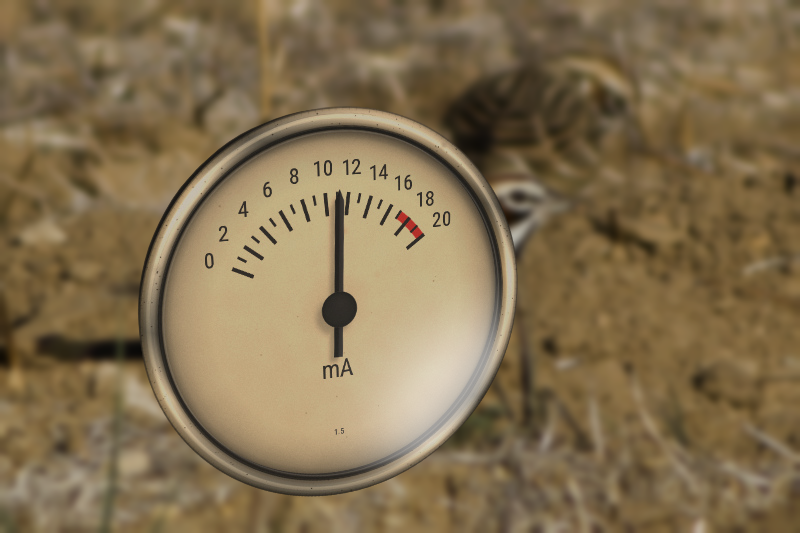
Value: **11** mA
